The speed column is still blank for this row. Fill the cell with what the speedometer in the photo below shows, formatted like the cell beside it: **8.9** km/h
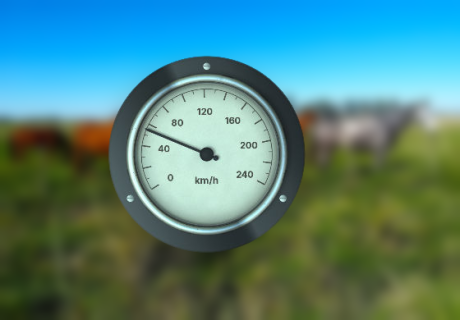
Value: **55** km/h
